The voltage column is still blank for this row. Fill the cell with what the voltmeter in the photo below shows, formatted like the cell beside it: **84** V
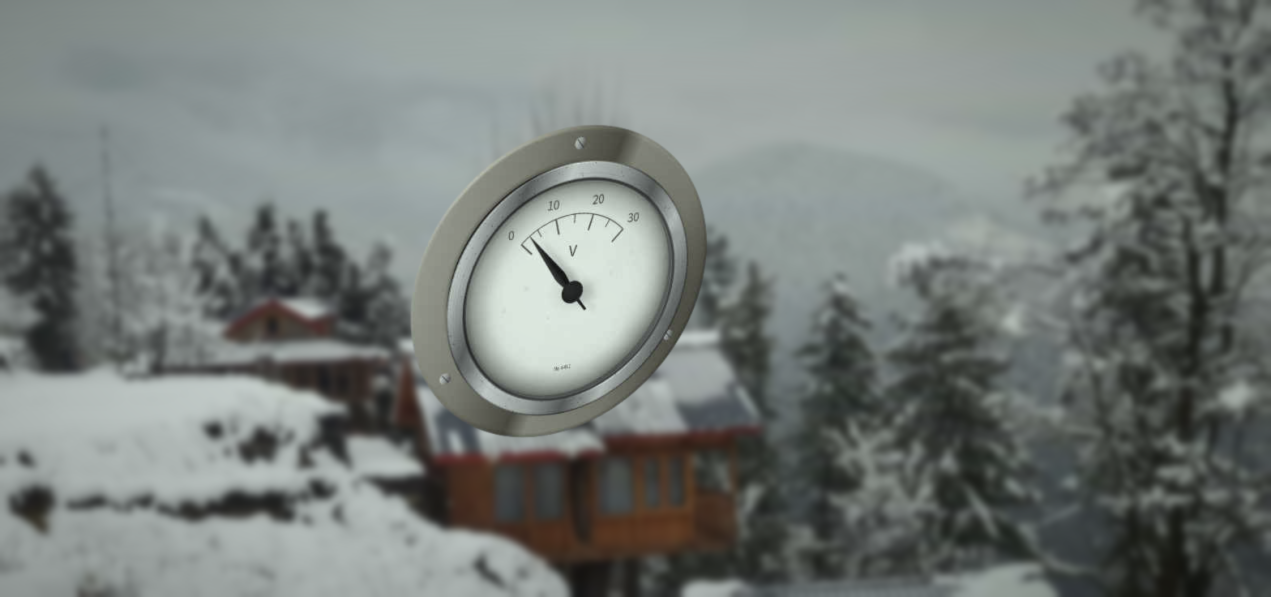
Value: **2.5** V
